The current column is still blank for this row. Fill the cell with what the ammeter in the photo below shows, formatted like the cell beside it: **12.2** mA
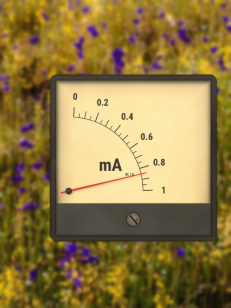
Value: **0.85** mA
